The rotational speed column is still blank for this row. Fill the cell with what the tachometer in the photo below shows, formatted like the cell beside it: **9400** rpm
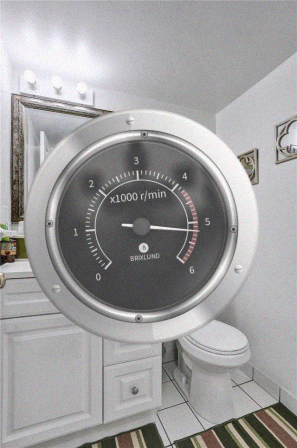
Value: **5200** rpm
